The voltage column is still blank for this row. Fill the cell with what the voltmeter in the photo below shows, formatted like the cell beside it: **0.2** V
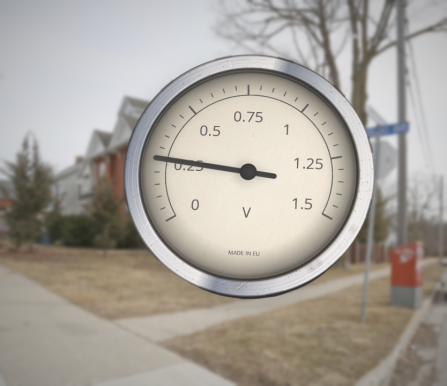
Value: **0.25** V
